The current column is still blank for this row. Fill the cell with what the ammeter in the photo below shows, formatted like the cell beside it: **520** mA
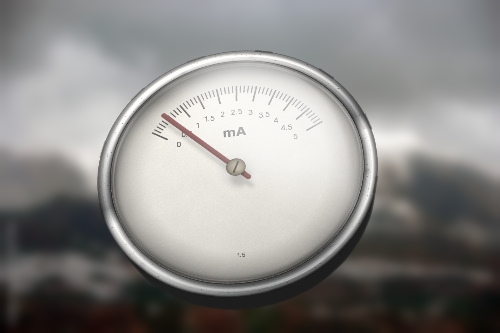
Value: **0.5** mA
